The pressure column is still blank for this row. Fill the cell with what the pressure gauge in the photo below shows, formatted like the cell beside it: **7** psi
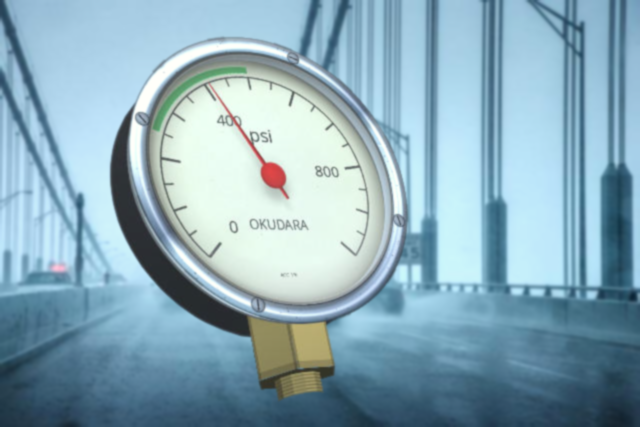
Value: **400** psi
